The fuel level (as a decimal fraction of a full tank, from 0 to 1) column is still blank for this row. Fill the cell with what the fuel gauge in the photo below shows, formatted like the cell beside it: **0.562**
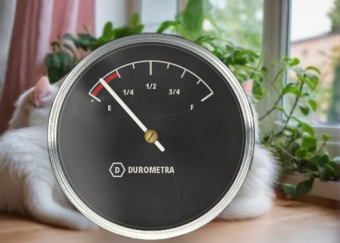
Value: **0.125**
